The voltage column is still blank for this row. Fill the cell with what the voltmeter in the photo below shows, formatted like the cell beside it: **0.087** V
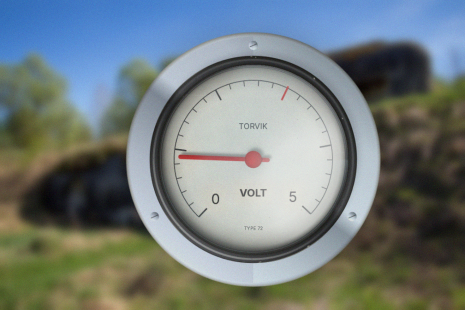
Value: **0.9** V
